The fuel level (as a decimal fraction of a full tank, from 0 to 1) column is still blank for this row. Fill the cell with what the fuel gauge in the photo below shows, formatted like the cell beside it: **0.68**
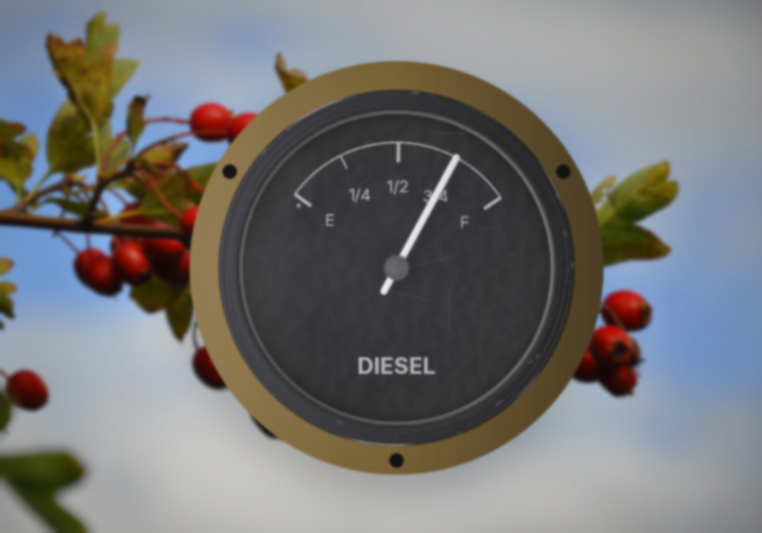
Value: **0.75**
